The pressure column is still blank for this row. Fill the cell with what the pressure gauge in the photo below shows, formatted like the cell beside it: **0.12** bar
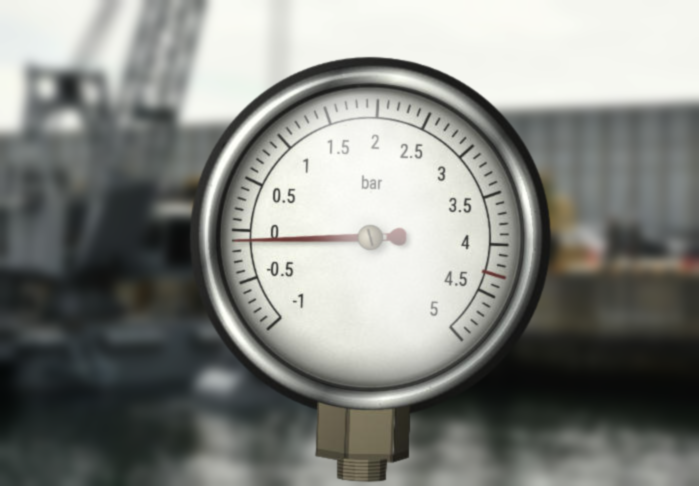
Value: **-0.1** bar
